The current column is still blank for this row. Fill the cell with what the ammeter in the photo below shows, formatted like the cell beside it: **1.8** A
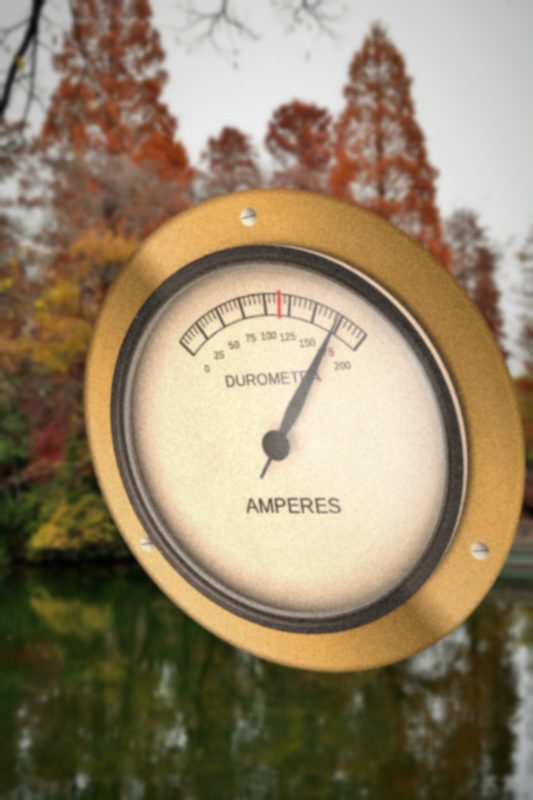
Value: **175** A
